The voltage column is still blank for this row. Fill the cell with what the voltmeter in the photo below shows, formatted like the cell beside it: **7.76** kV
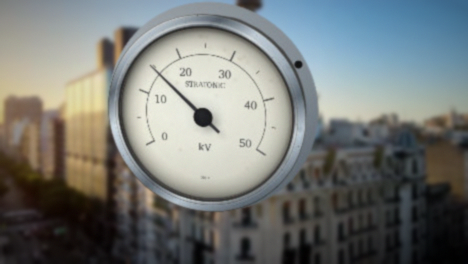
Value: **15** kV
